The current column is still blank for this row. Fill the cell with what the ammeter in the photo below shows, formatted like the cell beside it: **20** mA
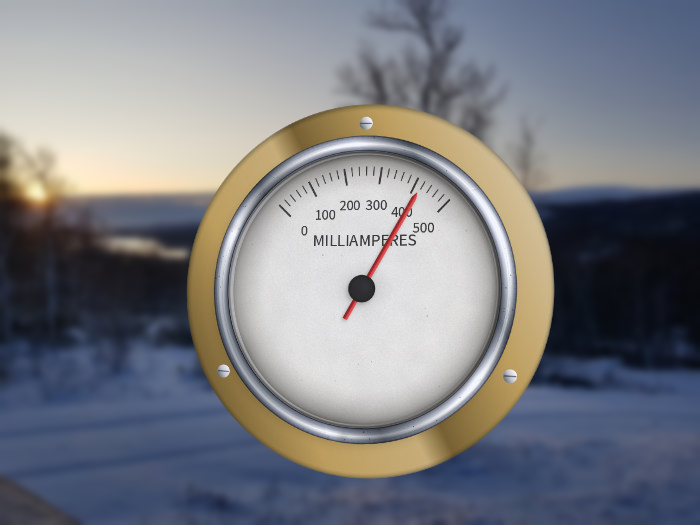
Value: **420** mA
